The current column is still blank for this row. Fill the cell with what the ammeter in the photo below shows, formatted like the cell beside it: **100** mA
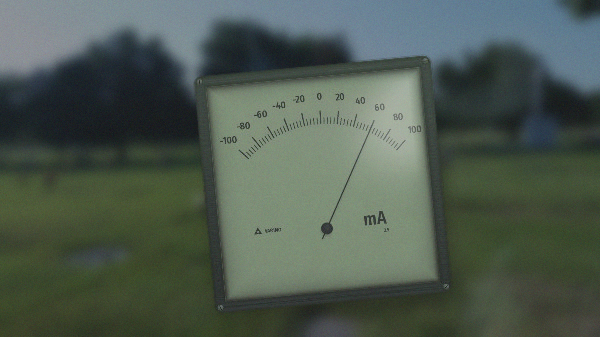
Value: **60** mA
